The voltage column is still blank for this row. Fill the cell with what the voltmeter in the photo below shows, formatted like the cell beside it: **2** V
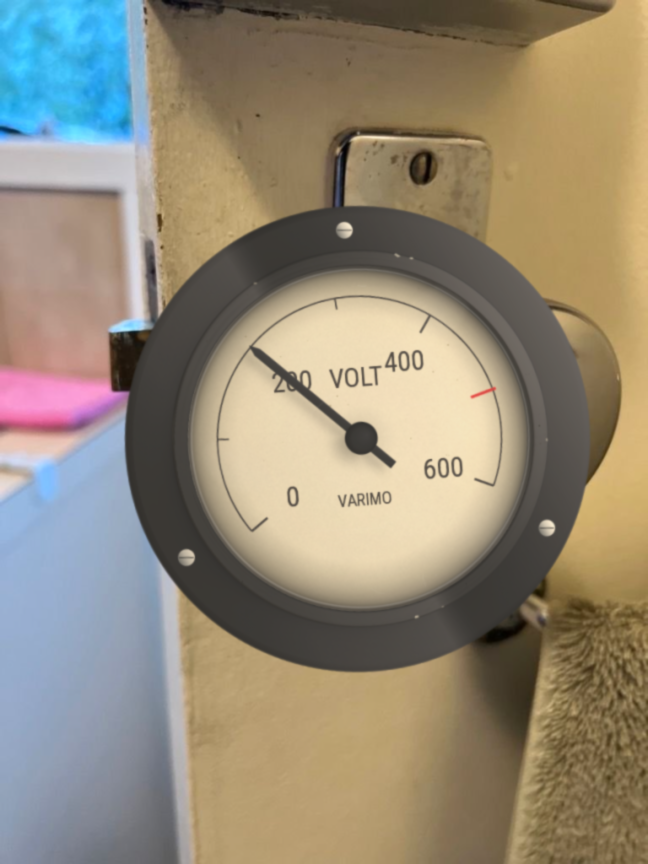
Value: **200** V
